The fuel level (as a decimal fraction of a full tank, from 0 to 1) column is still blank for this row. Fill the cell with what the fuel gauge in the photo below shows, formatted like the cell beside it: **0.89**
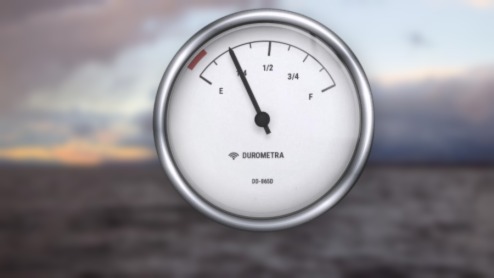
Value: **0.25**
